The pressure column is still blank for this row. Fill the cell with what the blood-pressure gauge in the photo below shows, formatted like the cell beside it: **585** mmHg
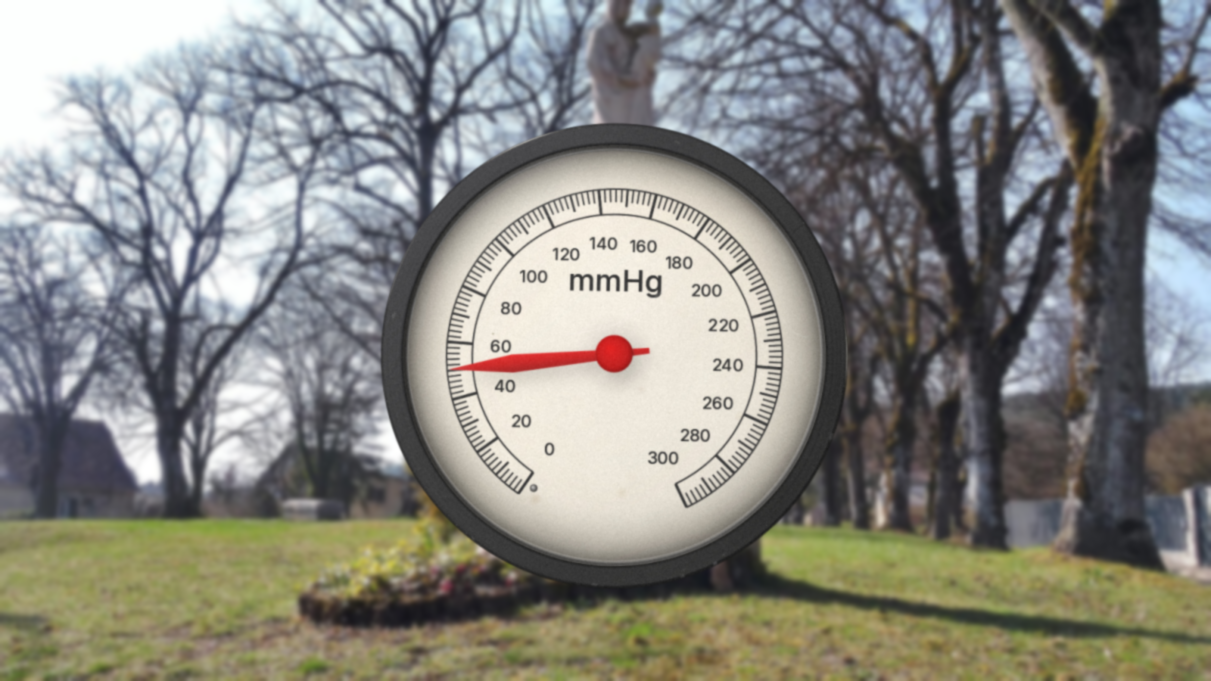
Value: **50** mmHg
